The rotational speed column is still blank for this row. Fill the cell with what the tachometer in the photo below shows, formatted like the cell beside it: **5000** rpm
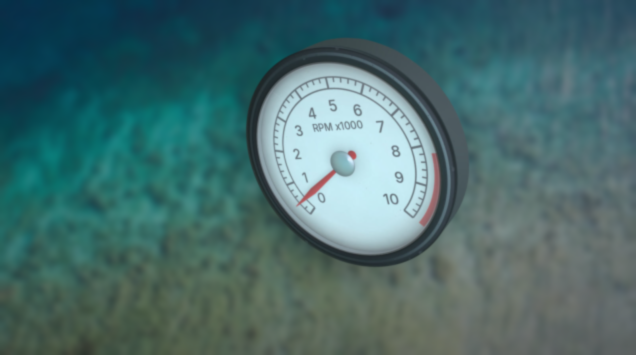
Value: **400** rpm
